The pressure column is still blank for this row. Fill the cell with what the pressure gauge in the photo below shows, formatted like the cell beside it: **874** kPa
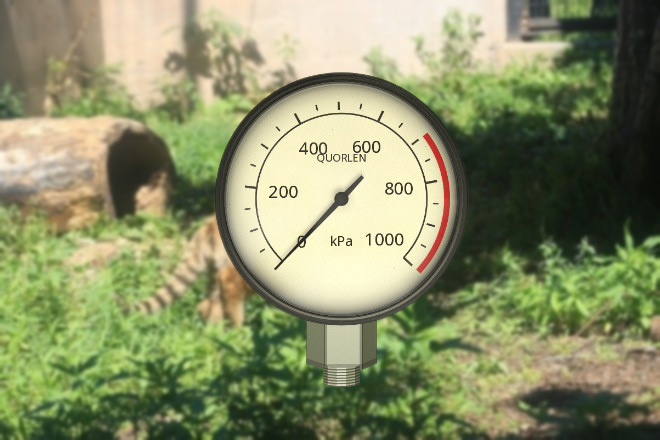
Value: **0** kPa
